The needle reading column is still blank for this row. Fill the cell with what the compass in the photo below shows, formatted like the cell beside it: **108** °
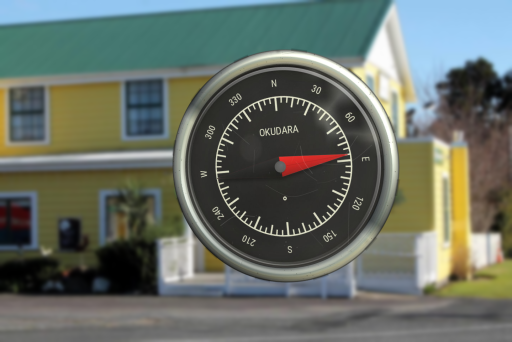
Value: **85** °
